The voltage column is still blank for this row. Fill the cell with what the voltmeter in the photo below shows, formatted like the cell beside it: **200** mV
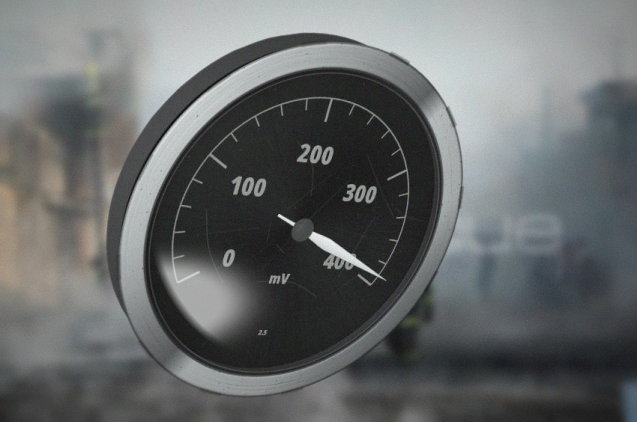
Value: **390** mV
